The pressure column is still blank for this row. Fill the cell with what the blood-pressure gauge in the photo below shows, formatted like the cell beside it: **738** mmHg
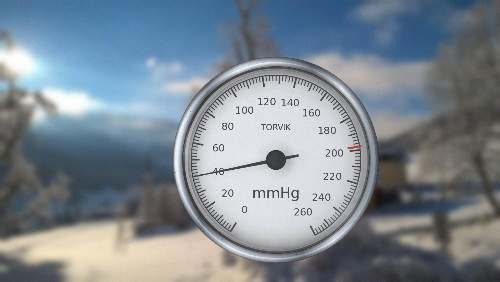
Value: **40** mmHg
